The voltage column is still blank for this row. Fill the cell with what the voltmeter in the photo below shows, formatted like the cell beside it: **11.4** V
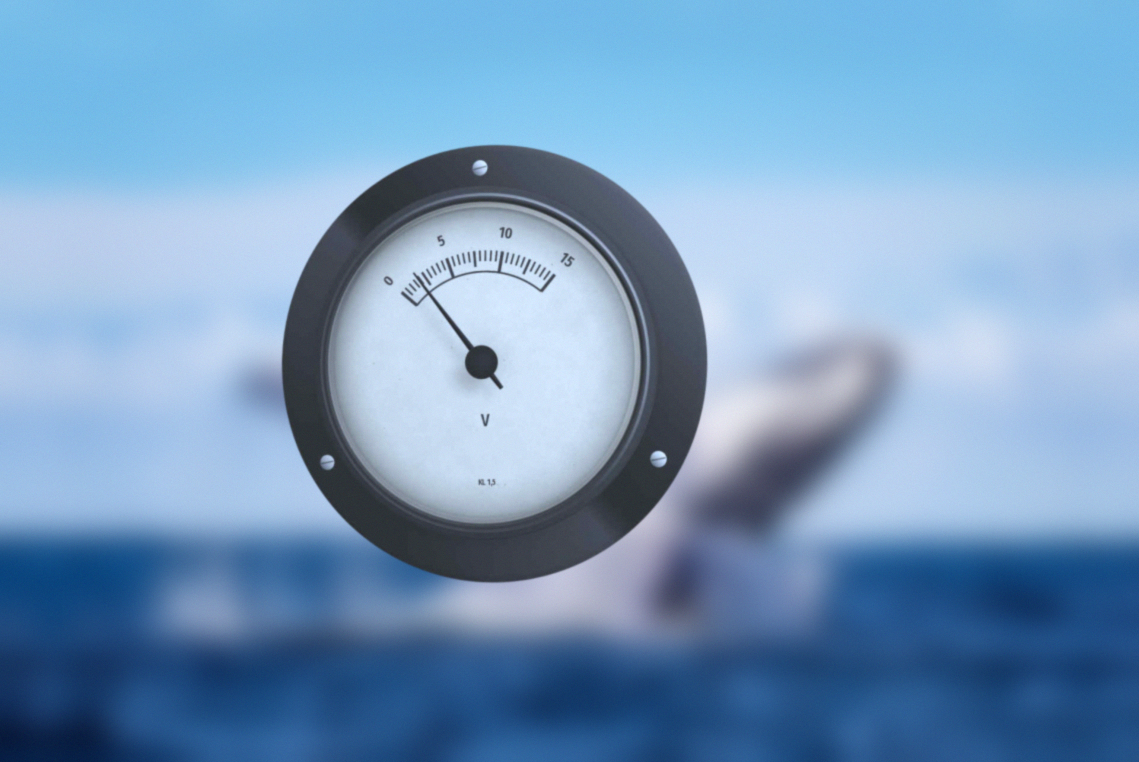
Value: **2** V
